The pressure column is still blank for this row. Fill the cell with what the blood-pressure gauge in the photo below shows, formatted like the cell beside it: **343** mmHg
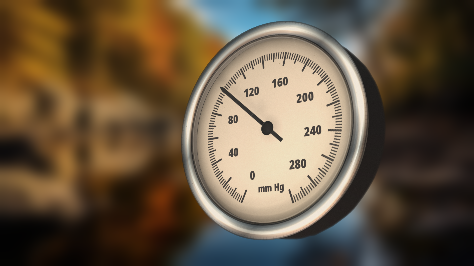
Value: **100** mmHg
